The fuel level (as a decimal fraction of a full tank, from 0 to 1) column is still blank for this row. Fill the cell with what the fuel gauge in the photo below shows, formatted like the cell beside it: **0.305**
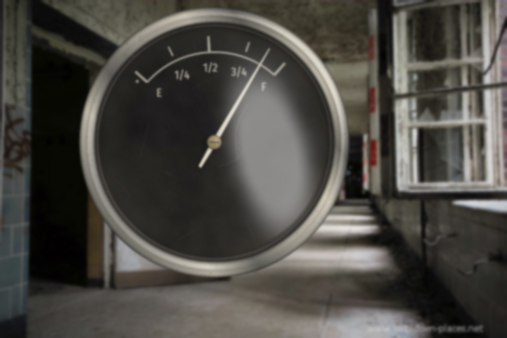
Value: **0.875**
